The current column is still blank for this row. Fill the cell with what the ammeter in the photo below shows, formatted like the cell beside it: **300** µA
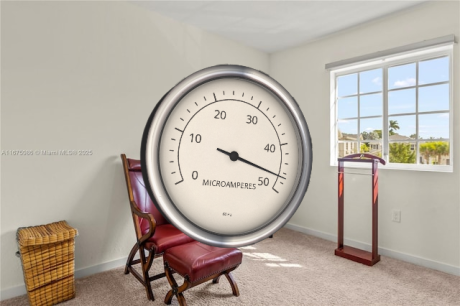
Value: **47** µA
